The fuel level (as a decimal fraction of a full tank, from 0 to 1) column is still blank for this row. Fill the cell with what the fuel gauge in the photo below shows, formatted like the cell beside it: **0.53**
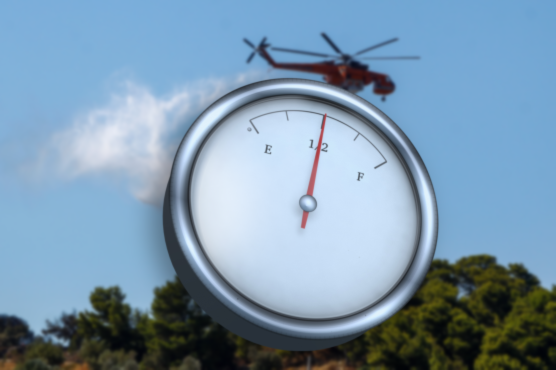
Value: **0.5**
